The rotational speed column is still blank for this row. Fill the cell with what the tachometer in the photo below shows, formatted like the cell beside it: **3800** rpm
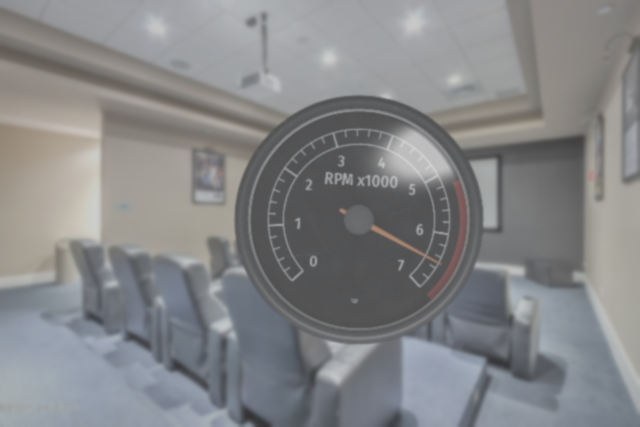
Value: **6500** rpm
